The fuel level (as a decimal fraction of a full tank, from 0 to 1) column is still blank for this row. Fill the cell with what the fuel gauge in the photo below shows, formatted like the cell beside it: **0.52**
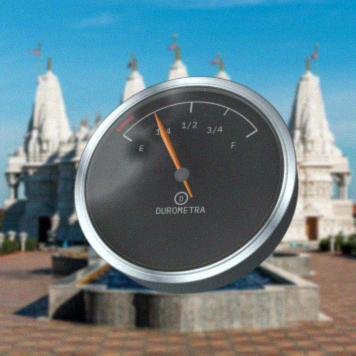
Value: **0.25**
